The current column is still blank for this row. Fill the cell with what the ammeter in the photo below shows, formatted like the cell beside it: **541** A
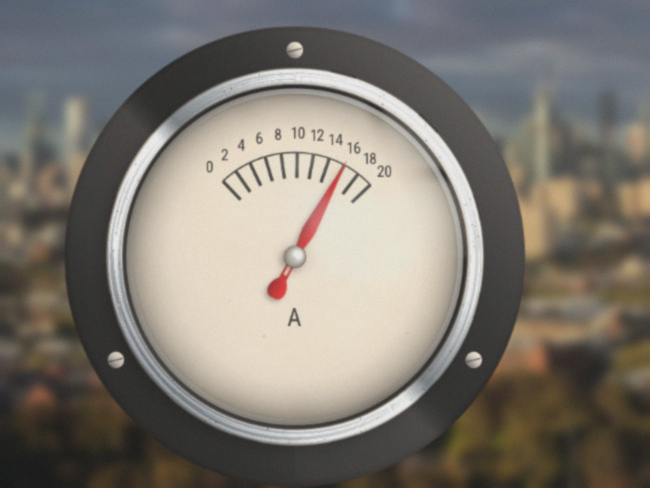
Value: **16** A
